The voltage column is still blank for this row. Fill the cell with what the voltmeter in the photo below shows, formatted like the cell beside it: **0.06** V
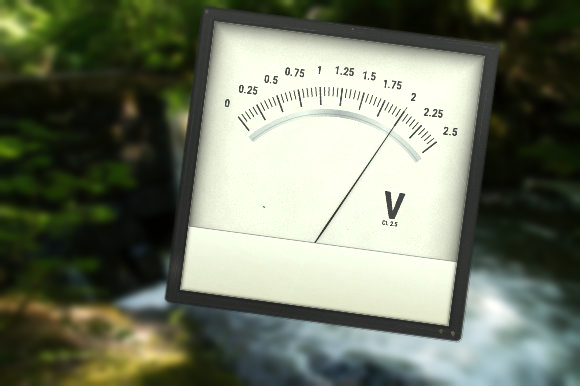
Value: **2** V
